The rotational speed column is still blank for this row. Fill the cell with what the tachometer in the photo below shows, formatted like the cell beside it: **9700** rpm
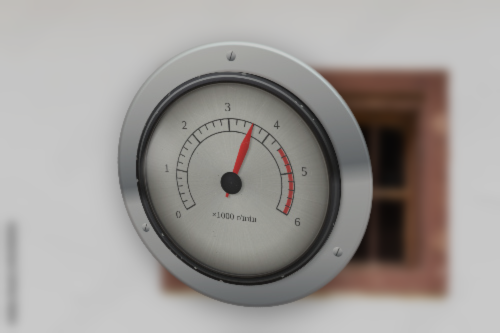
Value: **3600** rpm
